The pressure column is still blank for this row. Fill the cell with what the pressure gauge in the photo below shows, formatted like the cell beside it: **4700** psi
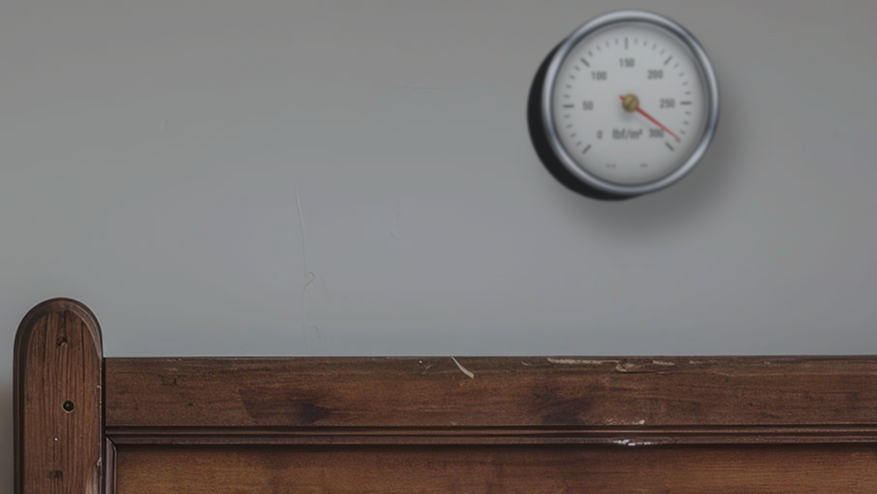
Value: **290** psi
